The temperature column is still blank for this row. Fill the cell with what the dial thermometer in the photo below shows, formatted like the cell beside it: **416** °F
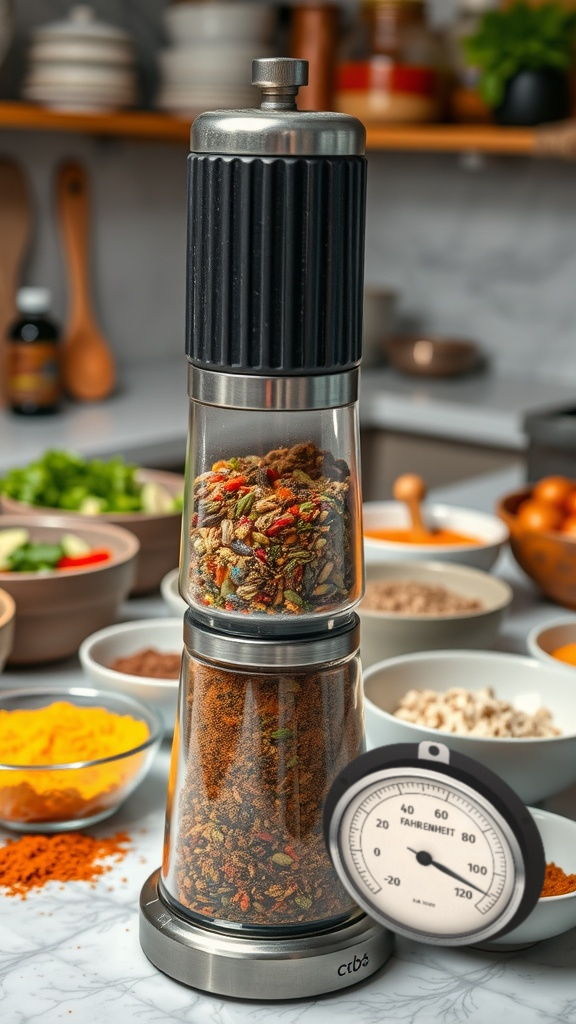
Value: **110** °F
